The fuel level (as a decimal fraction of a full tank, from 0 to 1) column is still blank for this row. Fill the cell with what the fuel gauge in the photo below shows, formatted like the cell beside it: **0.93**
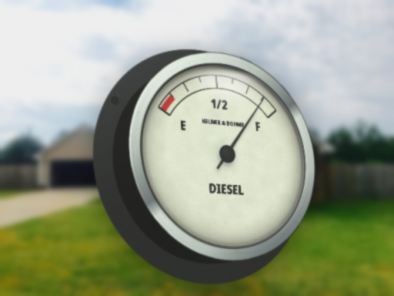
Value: **0.875**
